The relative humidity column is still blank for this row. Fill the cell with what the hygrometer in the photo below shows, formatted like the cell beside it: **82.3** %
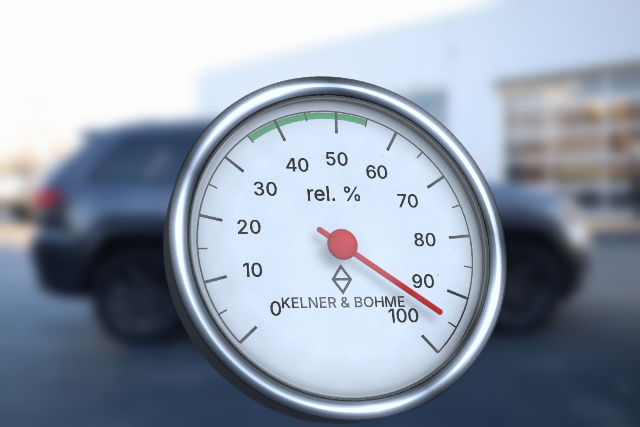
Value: **95** %
